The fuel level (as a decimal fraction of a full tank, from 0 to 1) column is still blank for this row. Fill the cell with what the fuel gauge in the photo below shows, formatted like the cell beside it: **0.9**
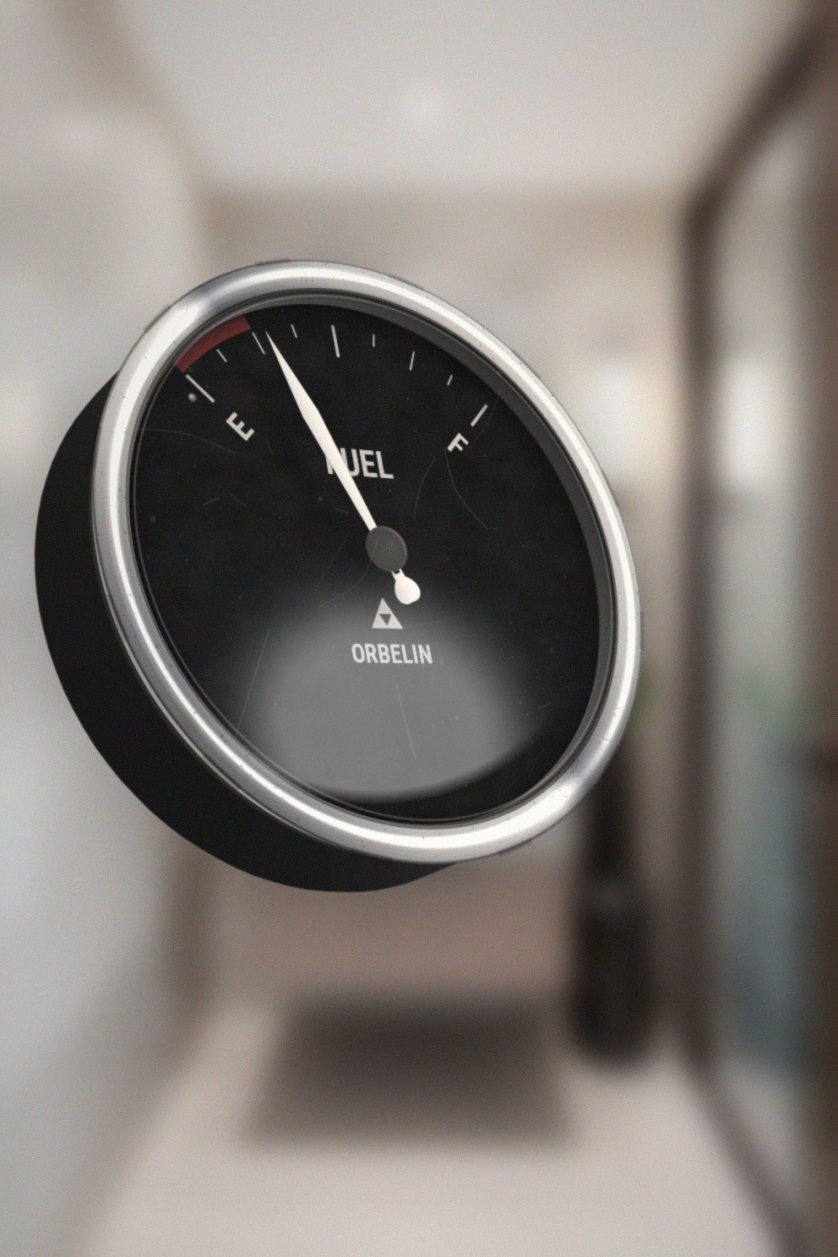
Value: **0.25**
